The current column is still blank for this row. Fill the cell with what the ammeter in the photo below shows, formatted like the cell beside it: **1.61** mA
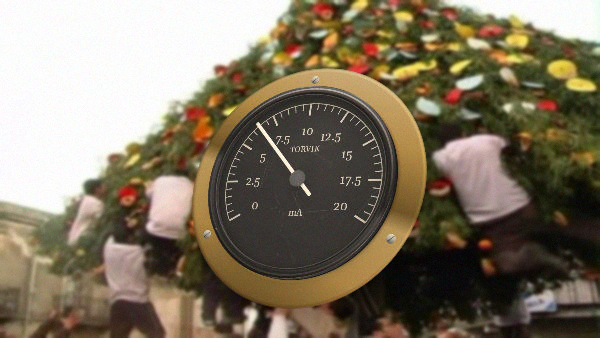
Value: **6.5** mA
